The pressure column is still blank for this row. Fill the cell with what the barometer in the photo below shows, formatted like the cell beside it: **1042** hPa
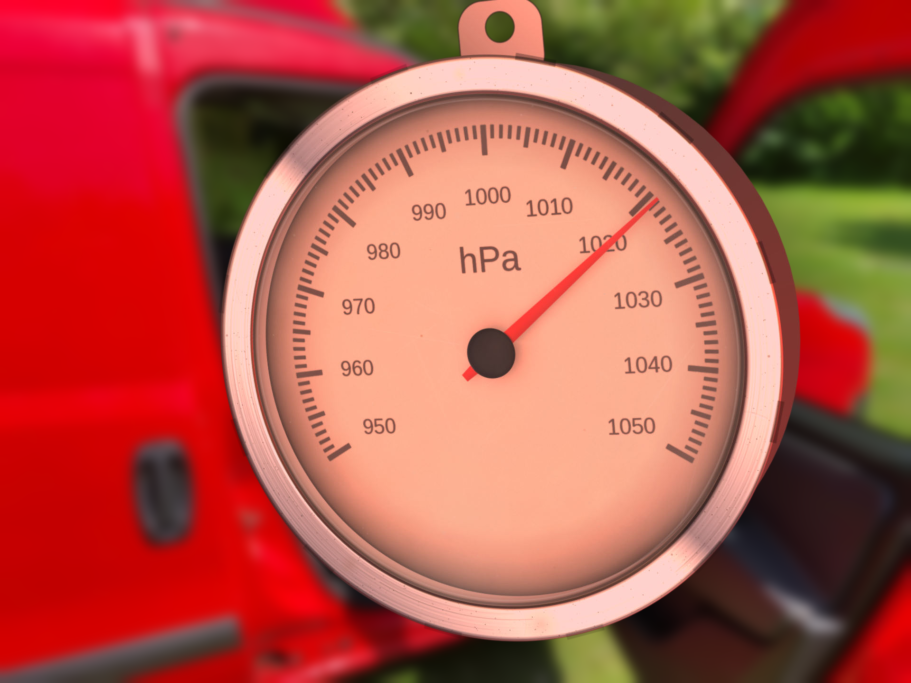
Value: **1021** hPa
